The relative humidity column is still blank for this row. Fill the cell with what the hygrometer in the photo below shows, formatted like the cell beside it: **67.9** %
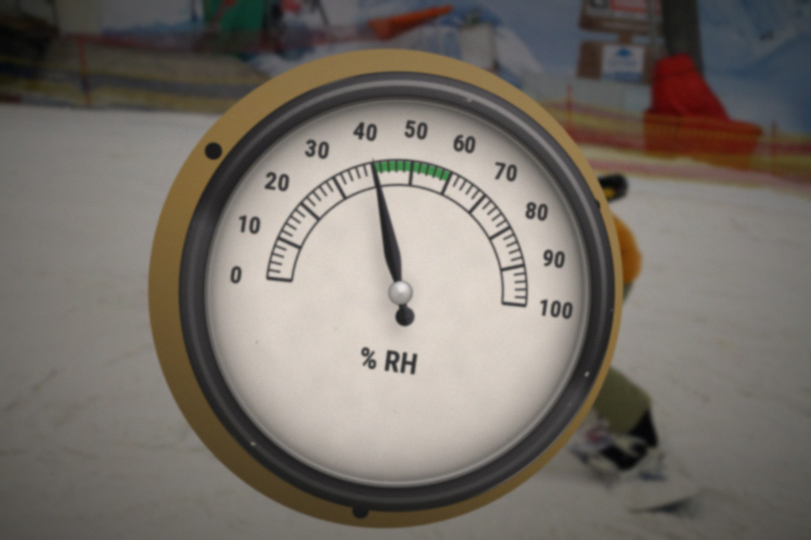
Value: **40** %
